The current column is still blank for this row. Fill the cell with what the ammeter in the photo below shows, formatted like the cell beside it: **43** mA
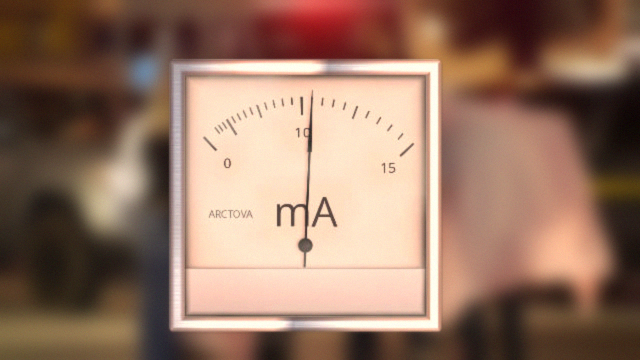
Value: **10.5** mA
